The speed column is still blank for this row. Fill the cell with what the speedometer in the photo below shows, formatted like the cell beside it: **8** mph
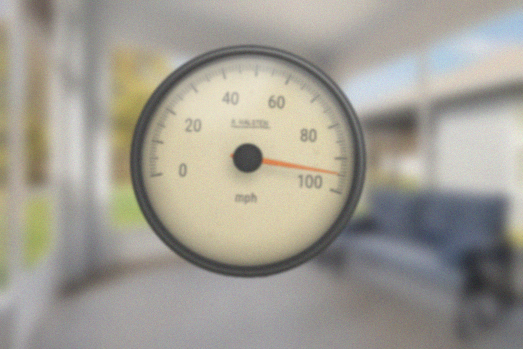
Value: **95** mph
